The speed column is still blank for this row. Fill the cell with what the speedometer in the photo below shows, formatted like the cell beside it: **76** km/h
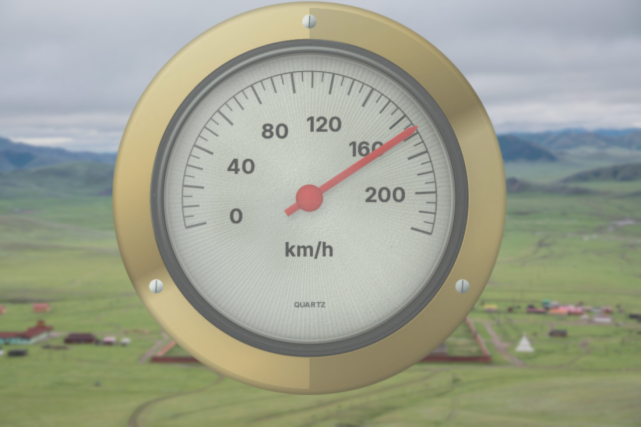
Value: **167.5** km/h
